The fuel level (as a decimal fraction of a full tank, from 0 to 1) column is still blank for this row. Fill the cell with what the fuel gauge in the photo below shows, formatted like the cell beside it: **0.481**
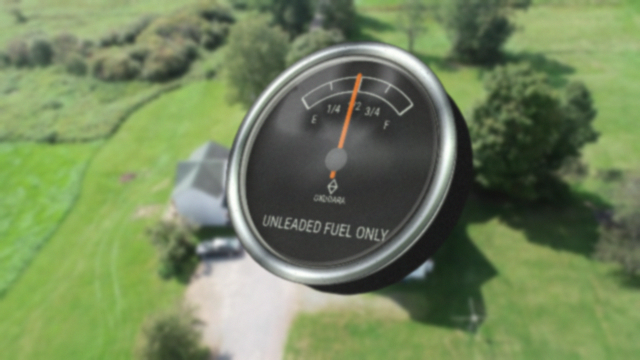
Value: **0.5**
